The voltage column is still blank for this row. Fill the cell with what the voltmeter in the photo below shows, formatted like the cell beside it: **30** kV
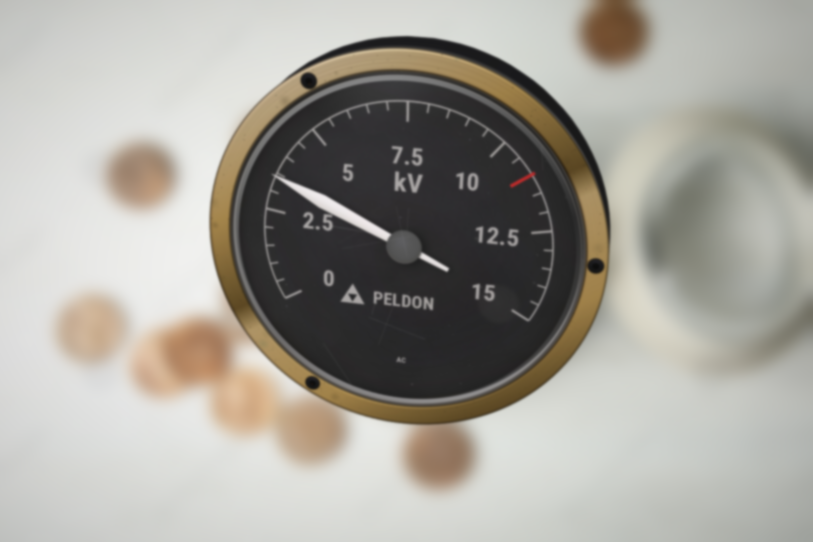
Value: **3.5** kV
